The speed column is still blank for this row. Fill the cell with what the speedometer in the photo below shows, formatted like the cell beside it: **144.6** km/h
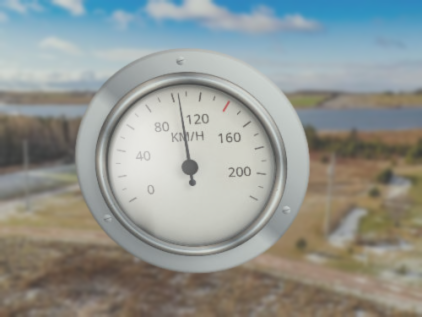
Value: **105** km/h
